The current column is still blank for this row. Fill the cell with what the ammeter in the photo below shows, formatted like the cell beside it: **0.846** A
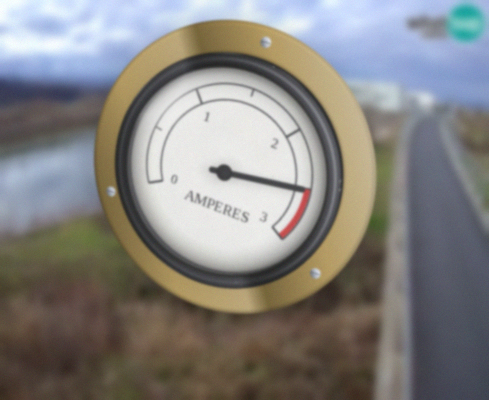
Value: **2.5** A
